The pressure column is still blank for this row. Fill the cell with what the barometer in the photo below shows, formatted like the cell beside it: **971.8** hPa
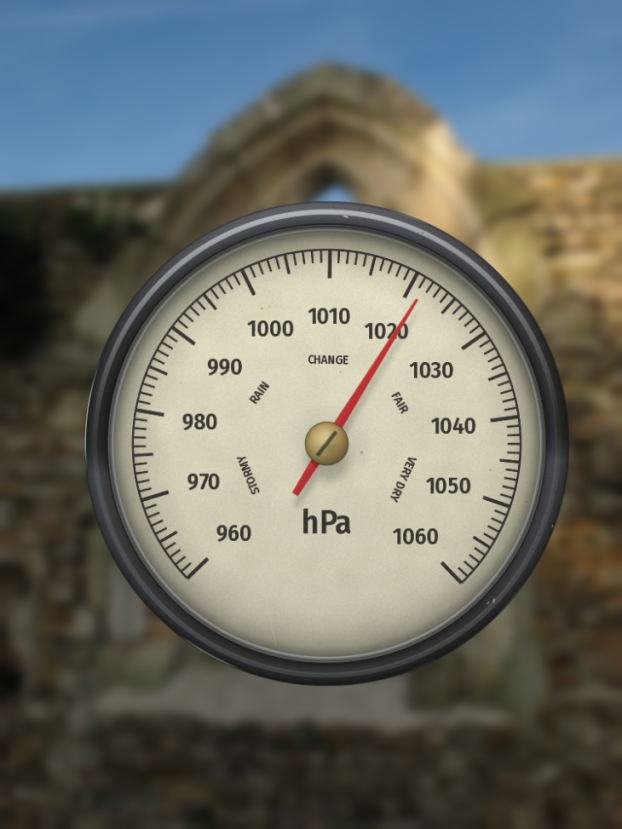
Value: **1021.5** hPa
